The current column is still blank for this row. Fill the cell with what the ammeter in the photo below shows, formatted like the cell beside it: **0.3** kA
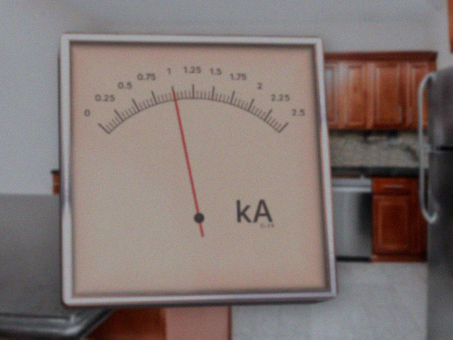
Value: **1** kA
